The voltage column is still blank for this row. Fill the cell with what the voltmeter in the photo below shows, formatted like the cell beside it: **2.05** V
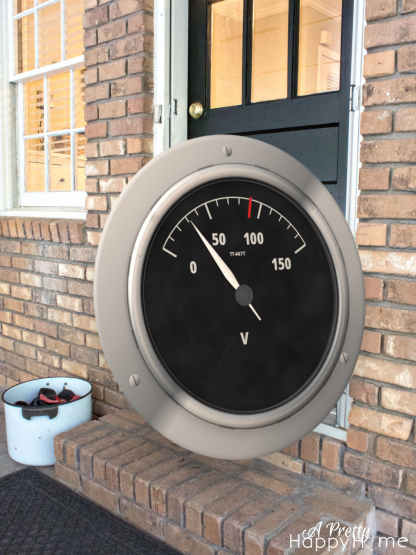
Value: **30** V
